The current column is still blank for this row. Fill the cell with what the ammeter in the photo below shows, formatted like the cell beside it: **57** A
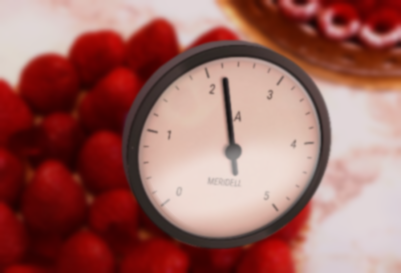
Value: **2.2** A
